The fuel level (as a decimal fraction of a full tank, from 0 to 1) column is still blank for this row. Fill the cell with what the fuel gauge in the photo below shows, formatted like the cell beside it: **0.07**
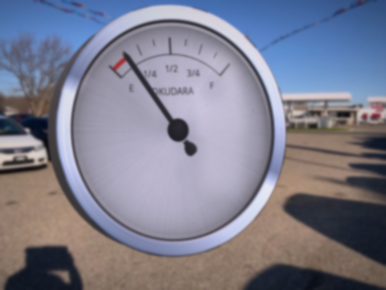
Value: **0.125**
